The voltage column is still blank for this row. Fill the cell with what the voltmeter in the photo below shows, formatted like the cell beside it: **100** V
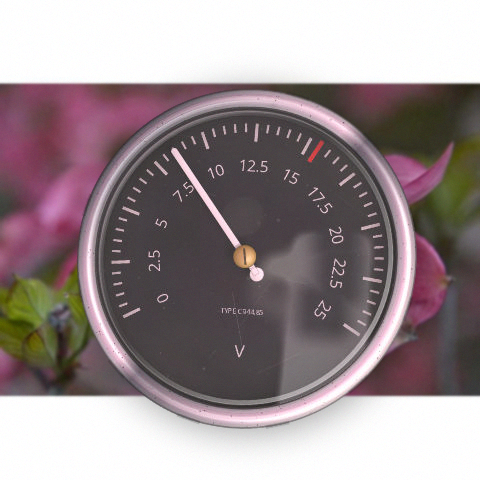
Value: **8.5** V
